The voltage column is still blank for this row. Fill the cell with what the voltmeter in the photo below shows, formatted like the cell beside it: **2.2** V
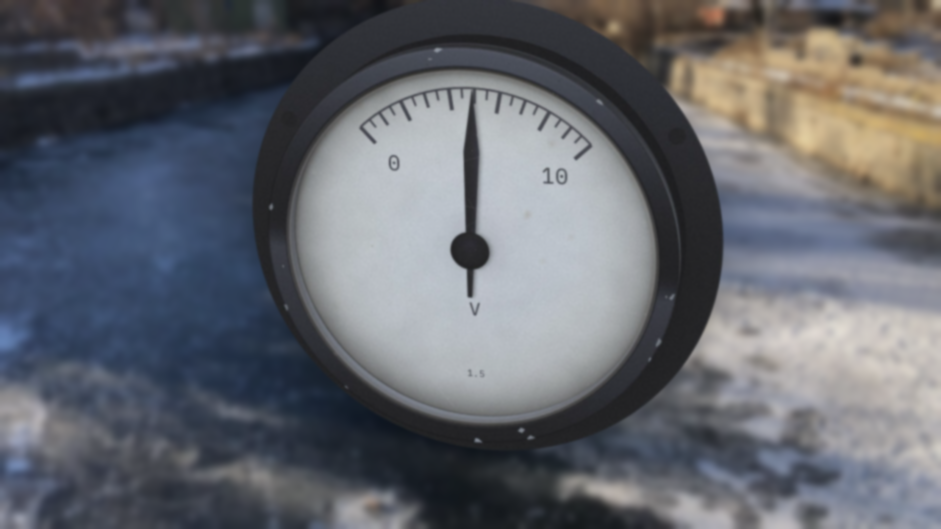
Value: **5** V
